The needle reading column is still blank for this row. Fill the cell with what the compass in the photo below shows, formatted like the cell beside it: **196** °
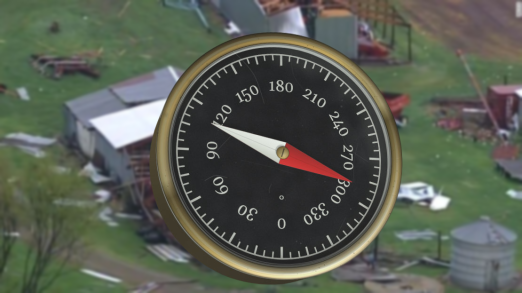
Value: **290** °
